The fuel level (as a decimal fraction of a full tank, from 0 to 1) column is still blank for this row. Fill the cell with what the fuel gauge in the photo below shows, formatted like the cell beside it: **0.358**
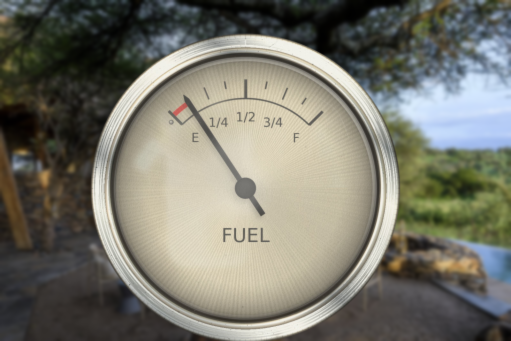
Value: **0.125**
